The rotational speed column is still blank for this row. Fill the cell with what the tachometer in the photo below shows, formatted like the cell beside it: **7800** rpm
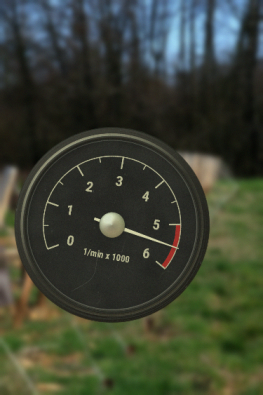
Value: **5500** rpm
